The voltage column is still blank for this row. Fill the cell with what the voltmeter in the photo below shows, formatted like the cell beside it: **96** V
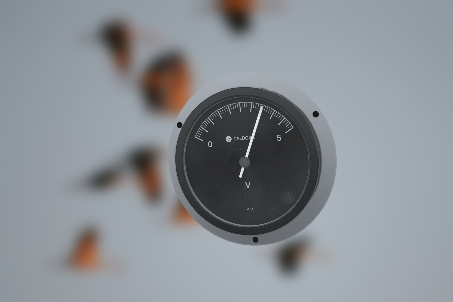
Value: **3.5** V
